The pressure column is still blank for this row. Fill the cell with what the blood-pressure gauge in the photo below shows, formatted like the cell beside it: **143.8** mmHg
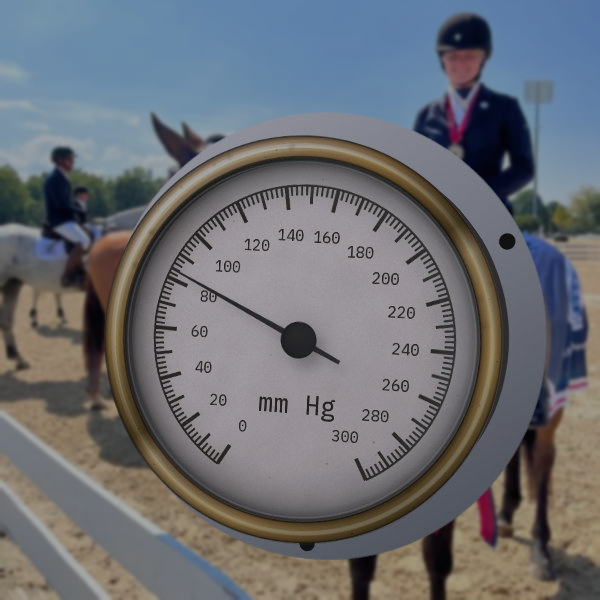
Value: **84** mmHg
